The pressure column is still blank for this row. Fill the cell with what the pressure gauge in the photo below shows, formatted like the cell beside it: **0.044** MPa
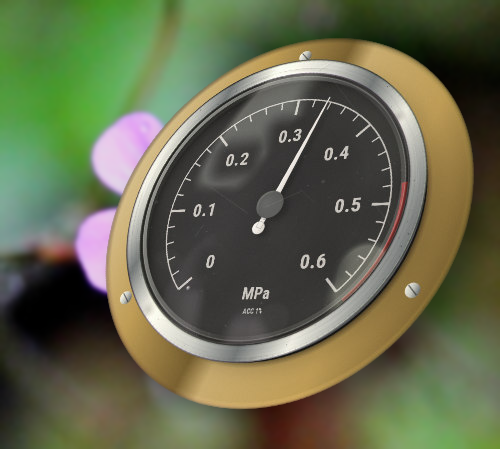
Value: **0.34** MPa
